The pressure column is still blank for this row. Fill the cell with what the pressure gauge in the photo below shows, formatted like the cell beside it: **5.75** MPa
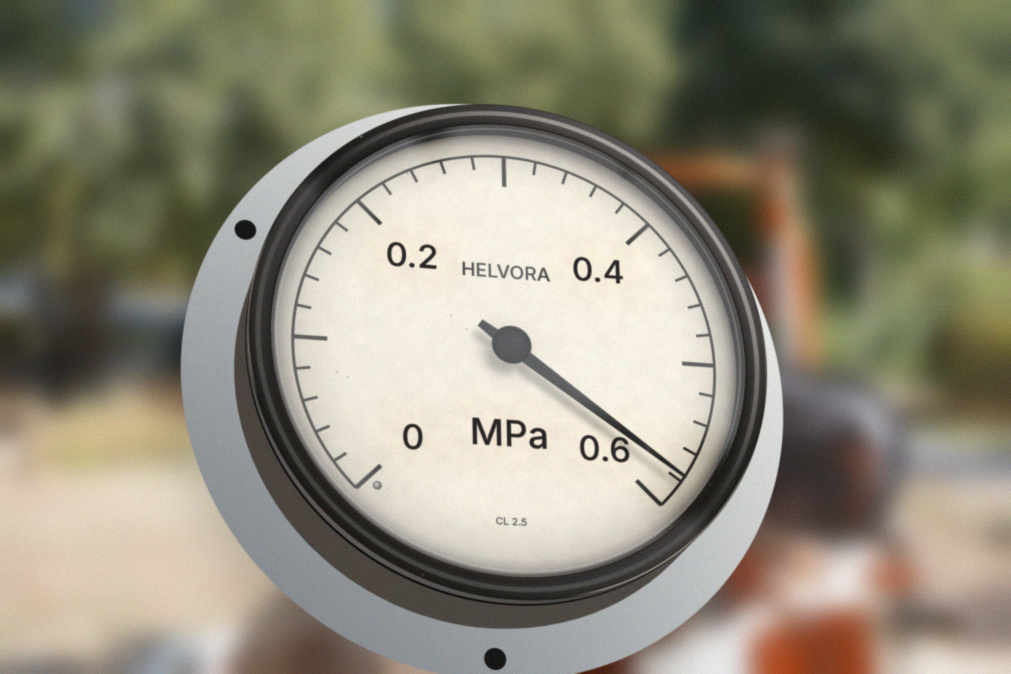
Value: **0.58** MPa
